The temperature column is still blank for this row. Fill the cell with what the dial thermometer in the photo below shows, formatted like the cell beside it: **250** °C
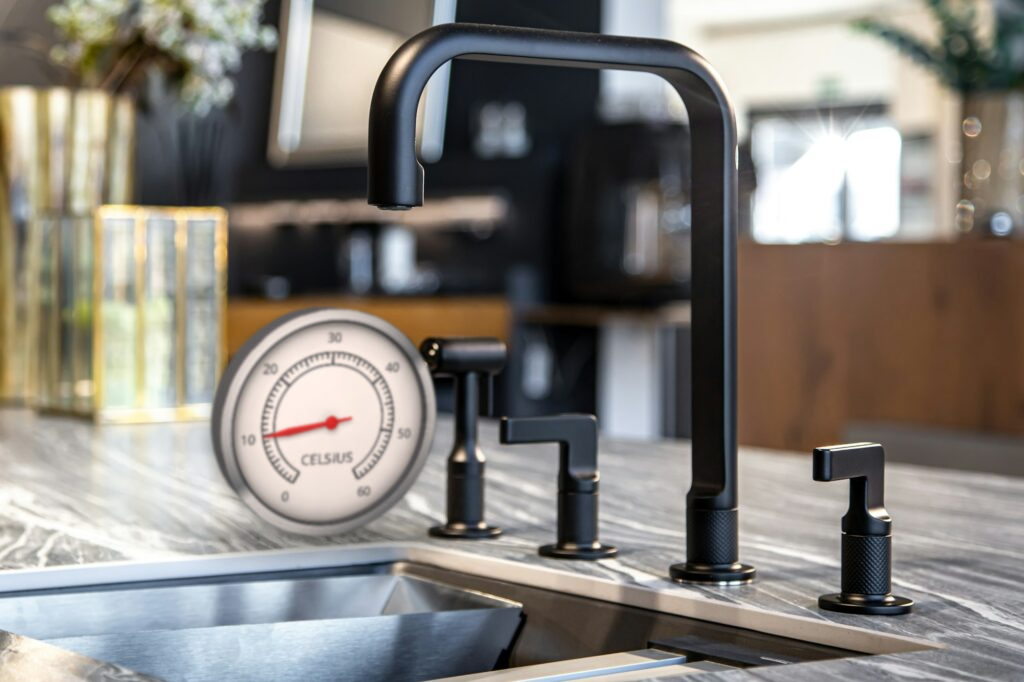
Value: **10** °C
